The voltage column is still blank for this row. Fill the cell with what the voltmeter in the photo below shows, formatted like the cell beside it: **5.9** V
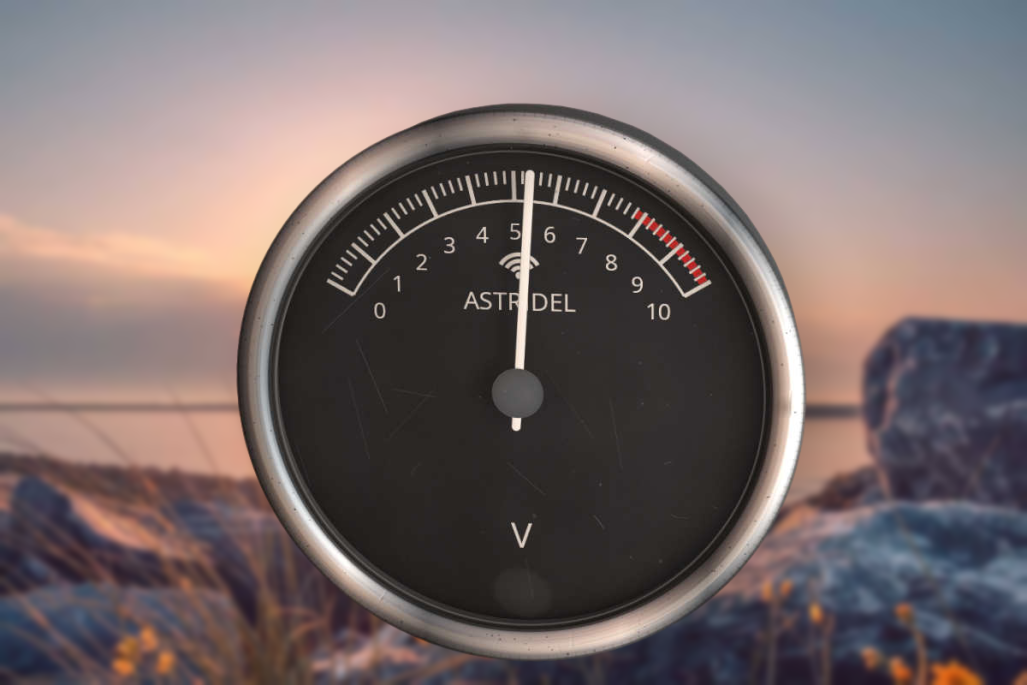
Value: **5.4** V
